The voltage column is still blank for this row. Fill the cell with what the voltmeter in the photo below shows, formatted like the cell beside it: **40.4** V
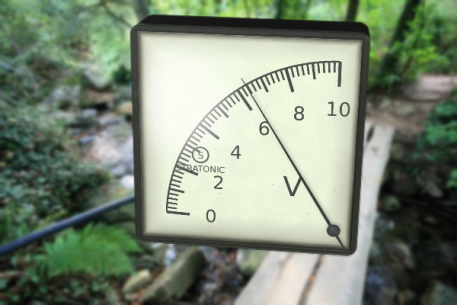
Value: **6.4** V
